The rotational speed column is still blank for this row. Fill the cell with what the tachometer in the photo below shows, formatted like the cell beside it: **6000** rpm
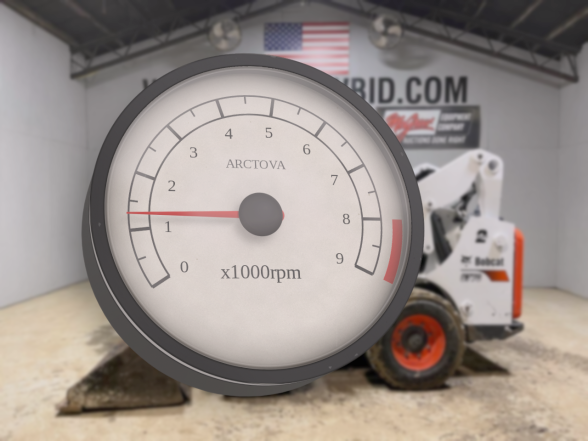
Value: **1250** rpm
